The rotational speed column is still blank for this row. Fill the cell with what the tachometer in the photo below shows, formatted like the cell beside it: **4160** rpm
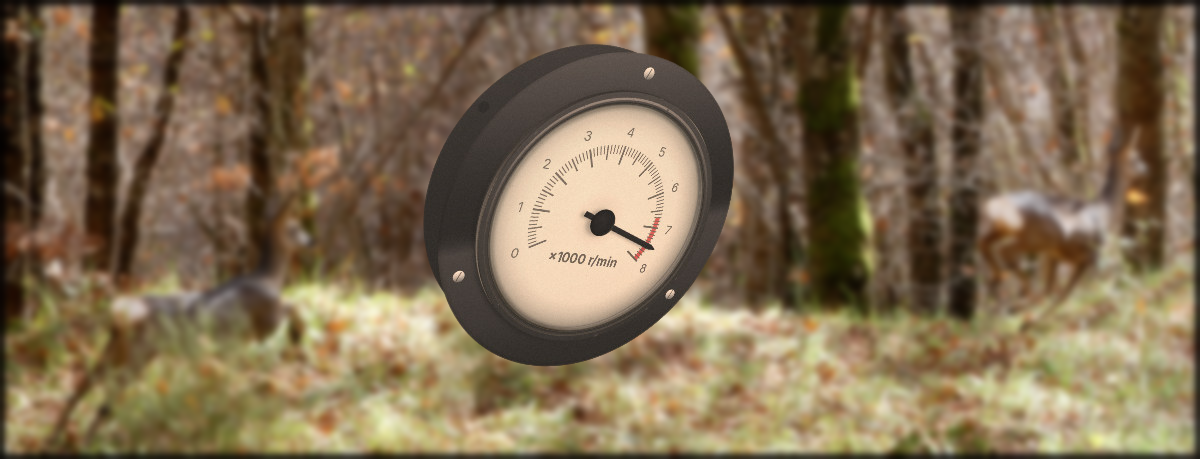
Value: **7500** rpm
